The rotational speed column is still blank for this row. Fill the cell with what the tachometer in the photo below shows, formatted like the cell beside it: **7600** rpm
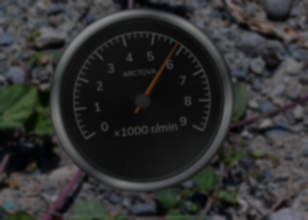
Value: **5800** rpm
